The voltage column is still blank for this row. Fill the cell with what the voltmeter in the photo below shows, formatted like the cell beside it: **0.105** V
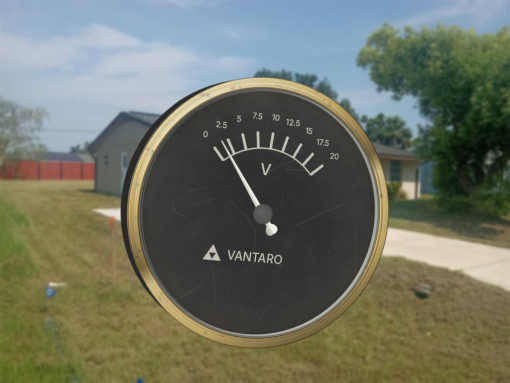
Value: **1.25** V
